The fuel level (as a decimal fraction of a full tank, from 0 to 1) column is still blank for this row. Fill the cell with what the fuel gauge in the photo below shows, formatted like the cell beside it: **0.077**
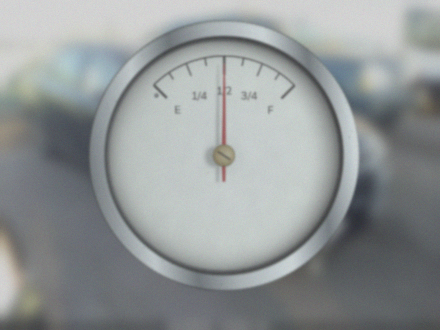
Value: **0.5**
